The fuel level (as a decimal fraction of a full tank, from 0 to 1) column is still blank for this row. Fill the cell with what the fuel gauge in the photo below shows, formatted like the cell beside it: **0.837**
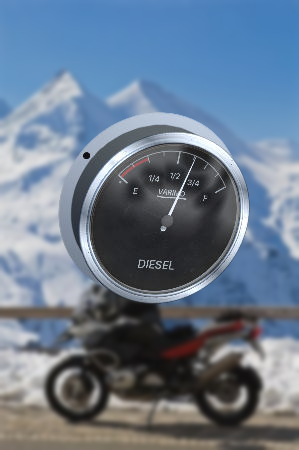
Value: **0.625**
